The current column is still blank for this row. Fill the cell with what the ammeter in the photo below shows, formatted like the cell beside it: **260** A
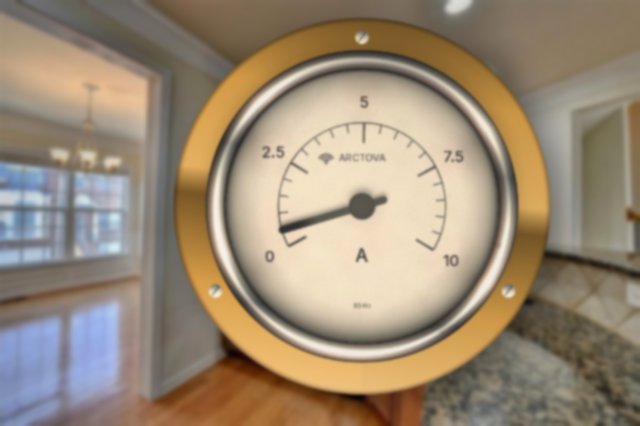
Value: **0.5** A
